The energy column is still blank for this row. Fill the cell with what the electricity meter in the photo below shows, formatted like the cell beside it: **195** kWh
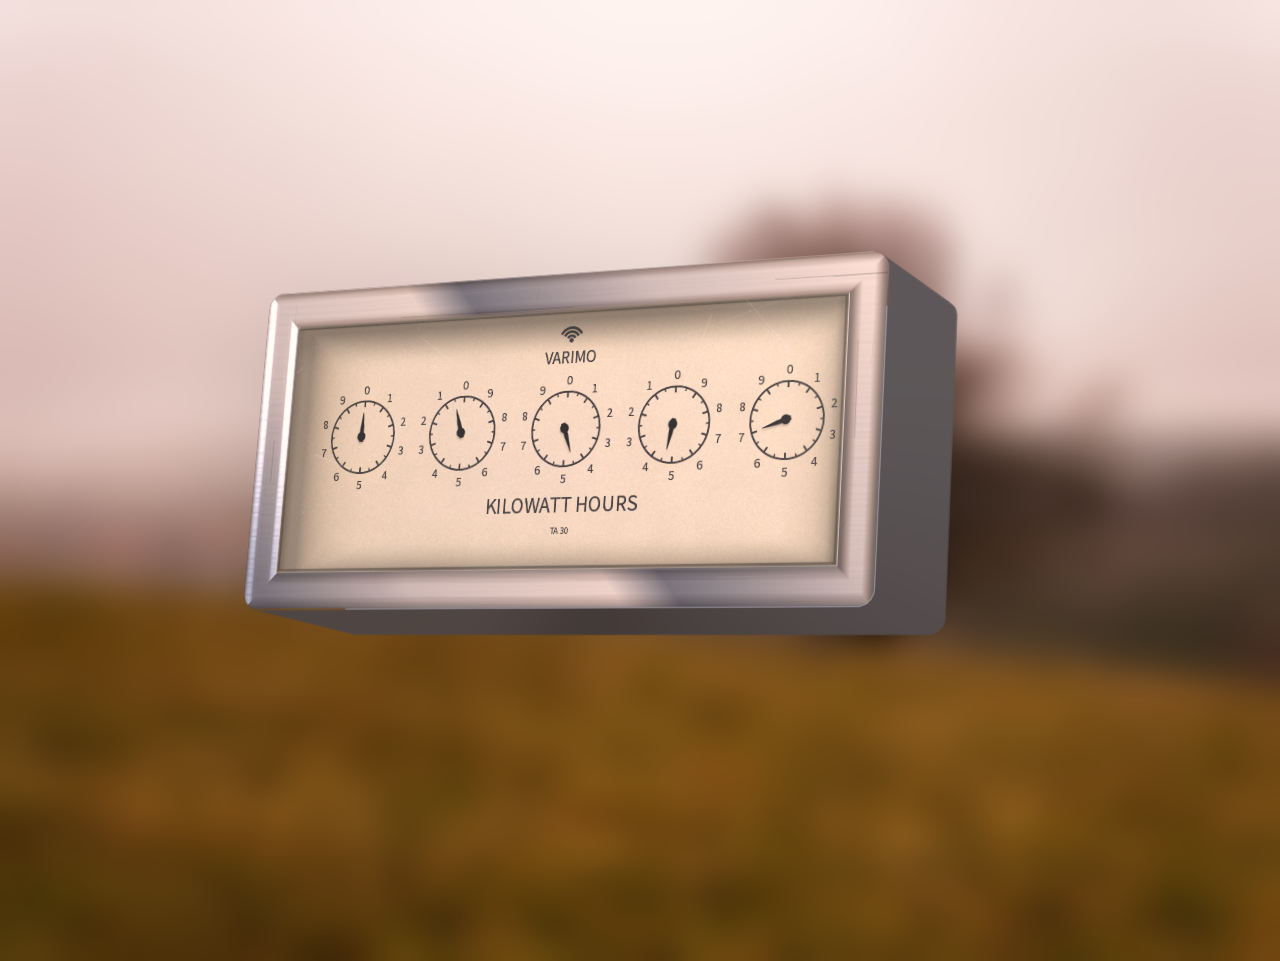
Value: **447** kWh
